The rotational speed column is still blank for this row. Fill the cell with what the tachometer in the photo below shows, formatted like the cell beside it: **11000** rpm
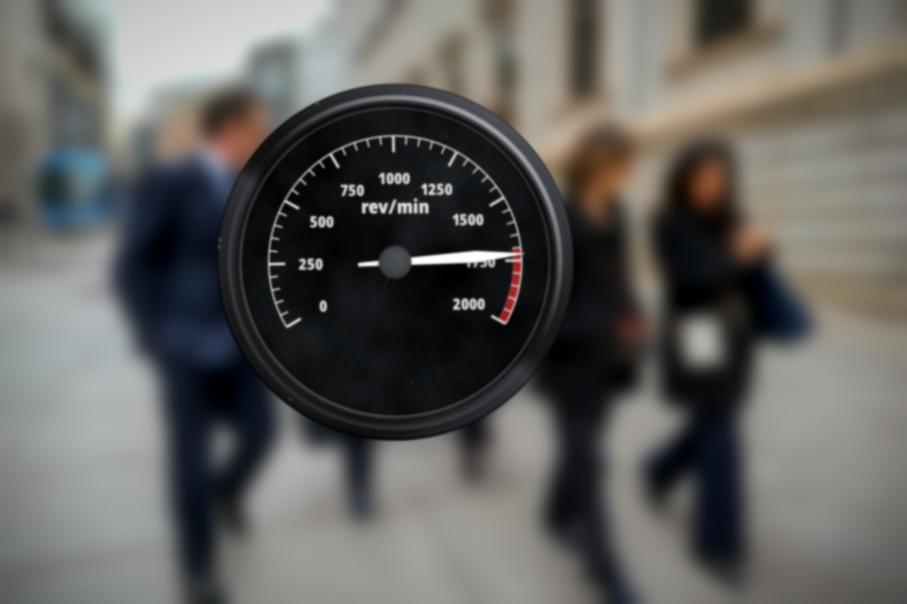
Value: **1725** rpm
